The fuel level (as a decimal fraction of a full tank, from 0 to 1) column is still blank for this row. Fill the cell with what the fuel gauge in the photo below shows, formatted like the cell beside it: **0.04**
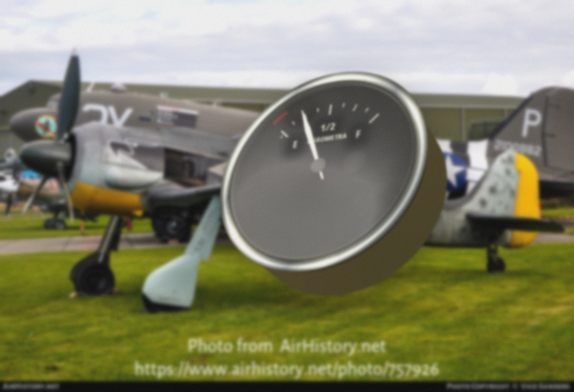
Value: **0.25**
